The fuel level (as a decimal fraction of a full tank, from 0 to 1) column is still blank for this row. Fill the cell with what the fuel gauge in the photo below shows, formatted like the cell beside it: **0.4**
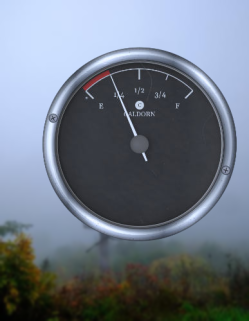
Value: **0.25**
